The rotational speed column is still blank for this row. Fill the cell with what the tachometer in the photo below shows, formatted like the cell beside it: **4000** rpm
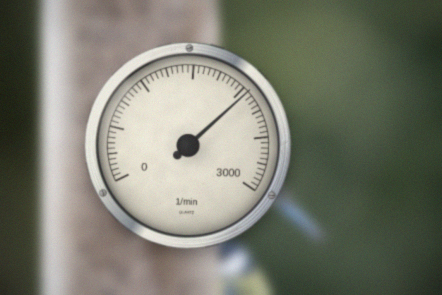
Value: **2050** rpm
